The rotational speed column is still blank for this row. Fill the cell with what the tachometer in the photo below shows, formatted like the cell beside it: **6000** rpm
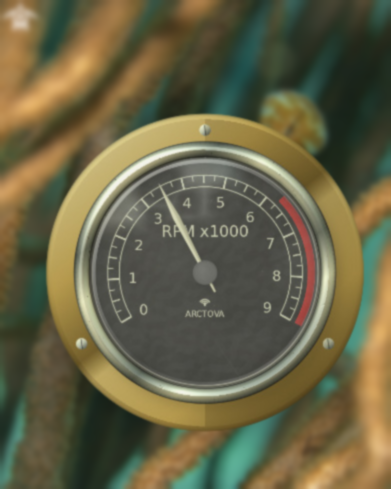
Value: **3500** rpm
